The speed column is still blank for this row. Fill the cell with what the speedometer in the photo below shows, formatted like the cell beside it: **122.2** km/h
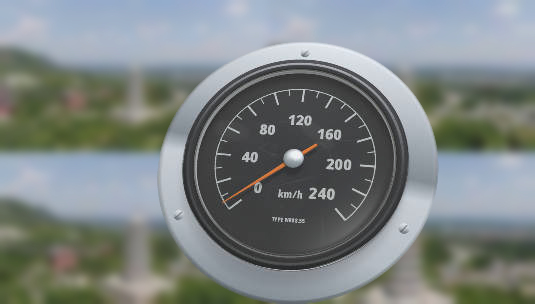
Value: **5** km/h
